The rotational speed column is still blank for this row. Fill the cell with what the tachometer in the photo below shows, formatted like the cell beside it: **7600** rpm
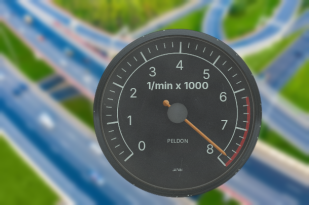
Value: **7800** rpm
